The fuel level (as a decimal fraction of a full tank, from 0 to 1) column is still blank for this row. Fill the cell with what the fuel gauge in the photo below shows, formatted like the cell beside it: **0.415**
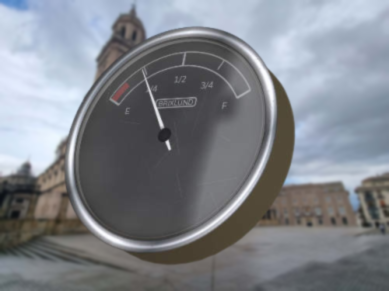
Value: **0.25**
